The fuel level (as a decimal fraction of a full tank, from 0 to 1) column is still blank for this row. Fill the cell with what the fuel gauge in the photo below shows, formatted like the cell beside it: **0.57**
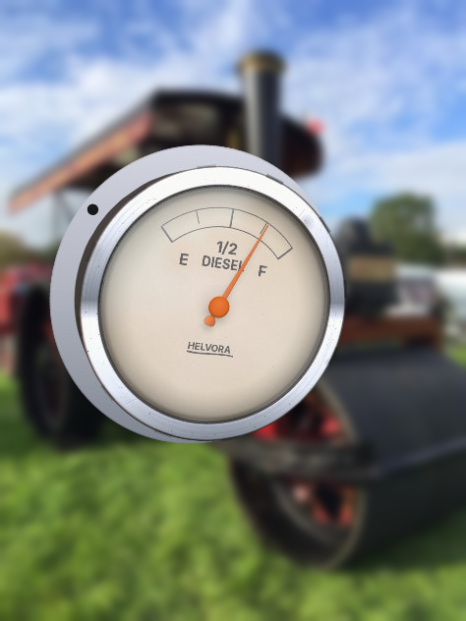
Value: **0.75**
